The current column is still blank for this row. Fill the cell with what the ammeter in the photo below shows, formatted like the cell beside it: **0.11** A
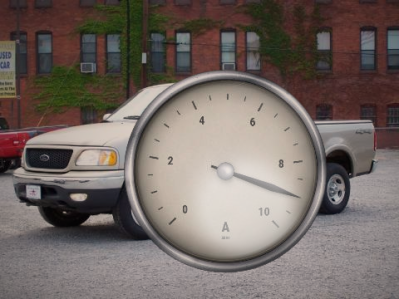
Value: **9** A
